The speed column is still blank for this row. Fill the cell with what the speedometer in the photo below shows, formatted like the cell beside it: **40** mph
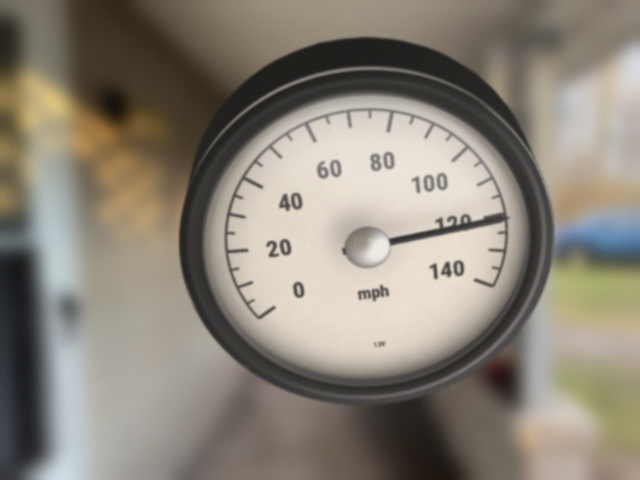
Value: **120** mph
